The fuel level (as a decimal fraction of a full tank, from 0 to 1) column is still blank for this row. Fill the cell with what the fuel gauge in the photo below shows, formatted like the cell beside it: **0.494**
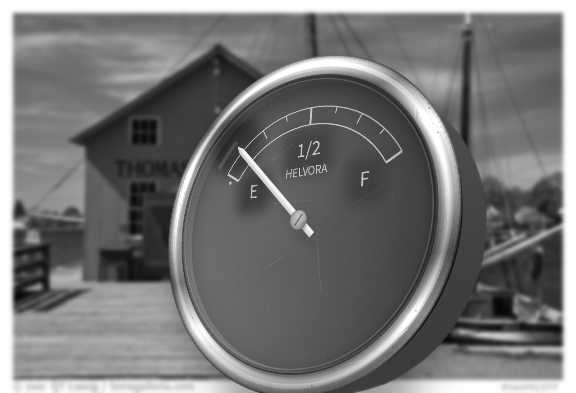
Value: **0.125**
